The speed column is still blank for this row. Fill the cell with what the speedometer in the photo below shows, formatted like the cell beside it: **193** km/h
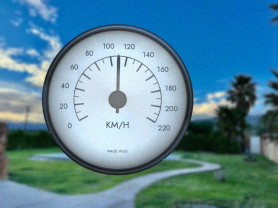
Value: **110** km/h
